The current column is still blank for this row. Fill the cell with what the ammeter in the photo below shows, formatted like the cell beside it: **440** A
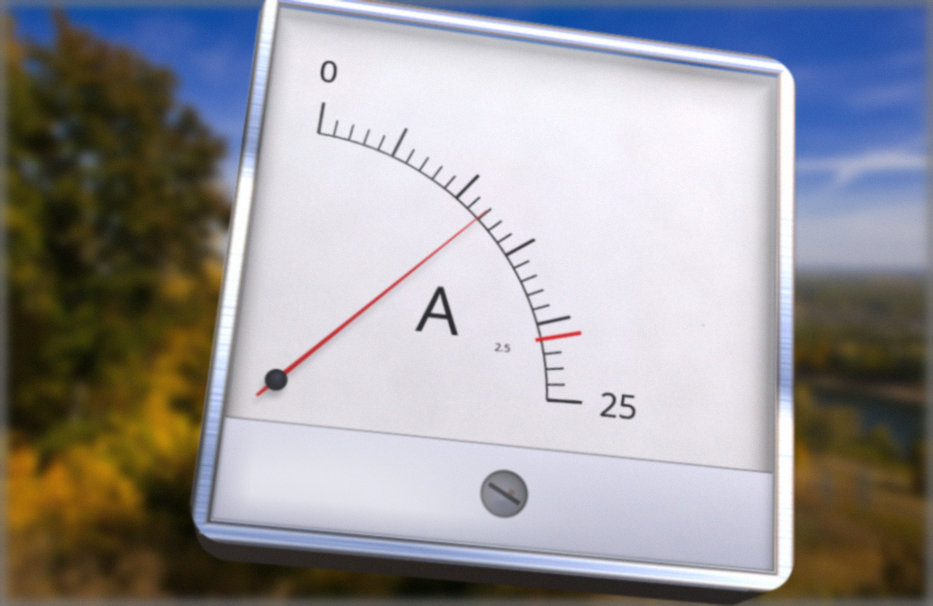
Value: **12** A
